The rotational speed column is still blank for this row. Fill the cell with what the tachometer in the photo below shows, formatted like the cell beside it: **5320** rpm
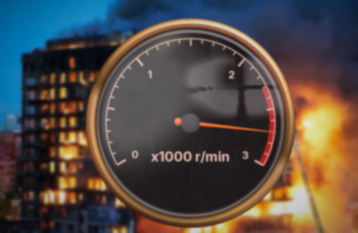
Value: **2700** rpm
